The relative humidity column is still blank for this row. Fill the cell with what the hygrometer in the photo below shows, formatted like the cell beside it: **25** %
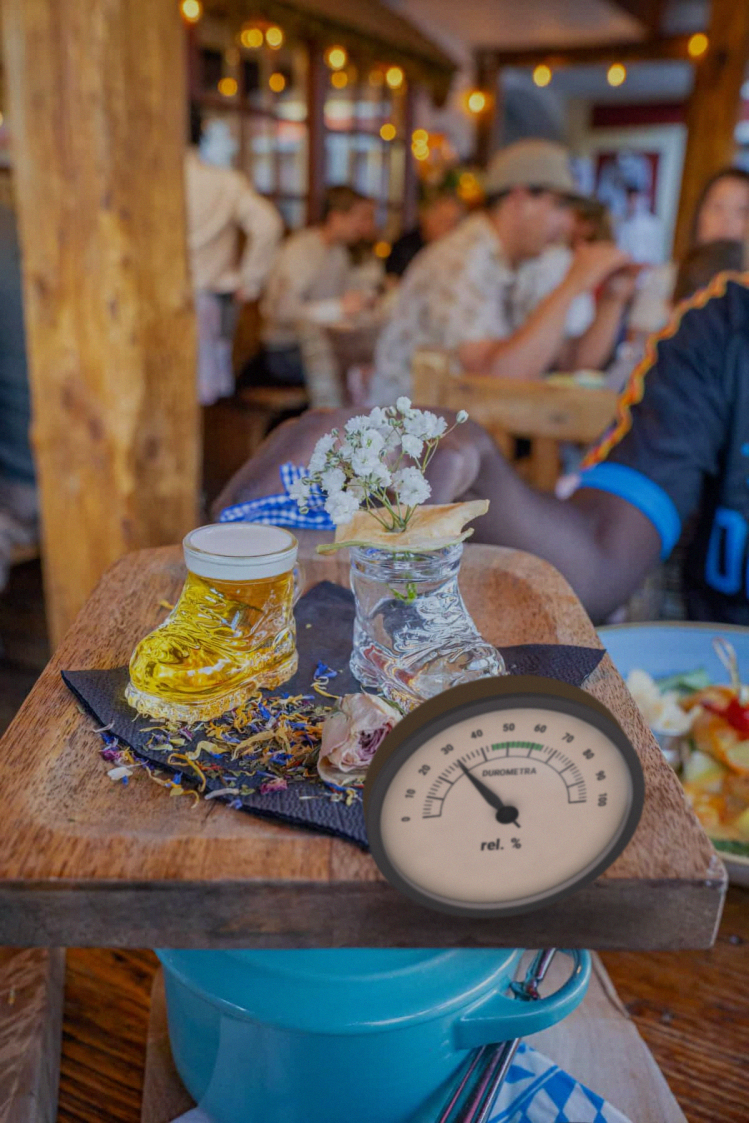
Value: **30** %
